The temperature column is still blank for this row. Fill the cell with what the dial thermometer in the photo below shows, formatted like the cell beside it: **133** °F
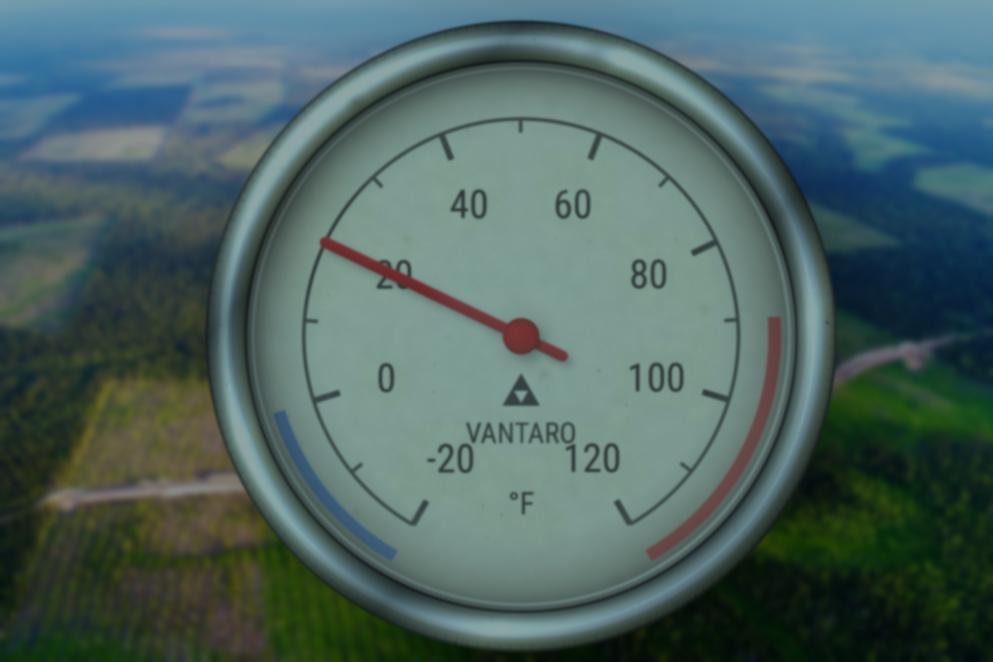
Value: **20** °F
